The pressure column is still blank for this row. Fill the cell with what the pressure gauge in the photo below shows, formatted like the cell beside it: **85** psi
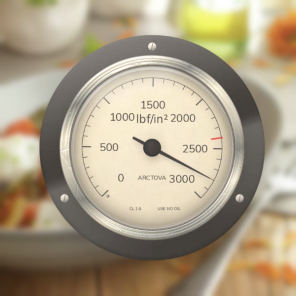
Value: **2800** psi
